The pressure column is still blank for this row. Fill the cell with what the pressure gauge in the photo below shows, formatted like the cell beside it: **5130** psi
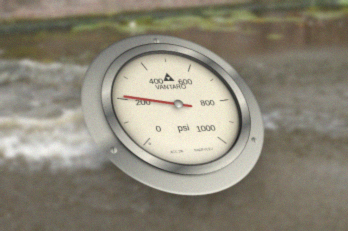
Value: **200** psi
